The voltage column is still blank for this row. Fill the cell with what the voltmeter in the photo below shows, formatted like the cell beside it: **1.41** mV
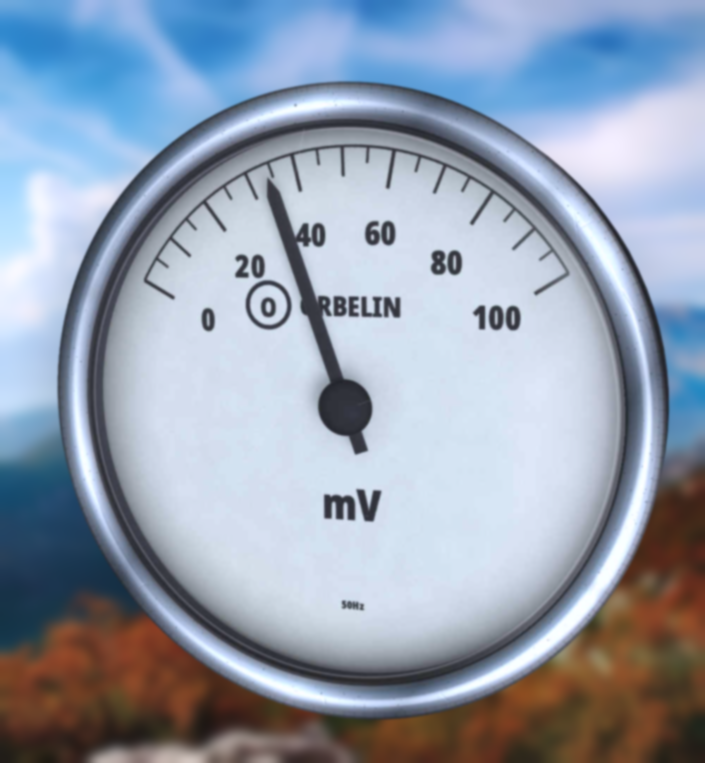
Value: **35** mV
